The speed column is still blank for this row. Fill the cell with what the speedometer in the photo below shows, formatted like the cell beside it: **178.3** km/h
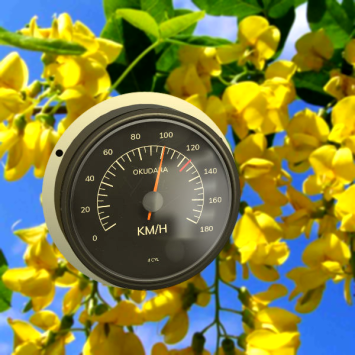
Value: **100** km/h
